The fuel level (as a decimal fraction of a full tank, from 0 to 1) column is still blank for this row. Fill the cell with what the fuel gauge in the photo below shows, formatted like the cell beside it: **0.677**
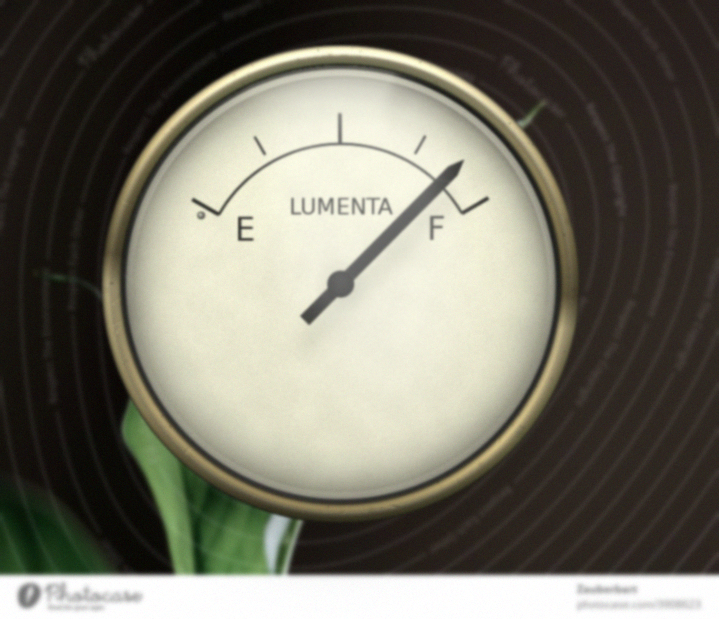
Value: **0.875**
